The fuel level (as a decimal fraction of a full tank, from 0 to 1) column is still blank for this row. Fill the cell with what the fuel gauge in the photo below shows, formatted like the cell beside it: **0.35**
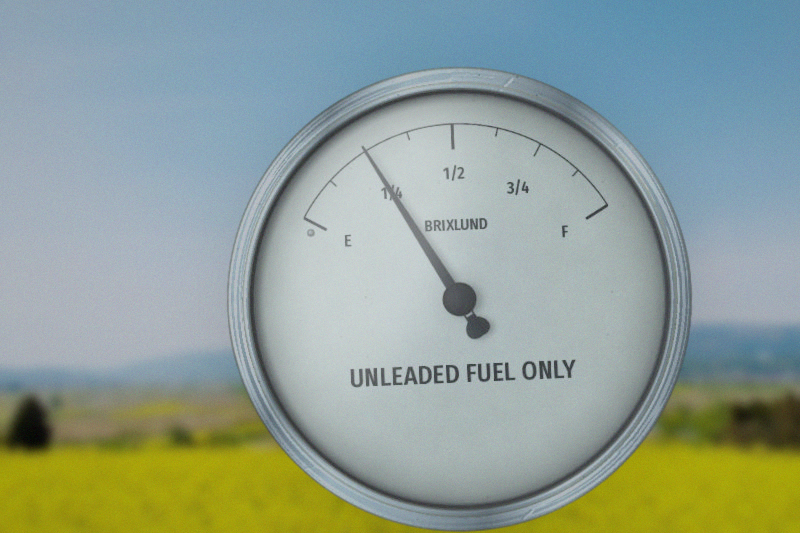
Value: **0.25**
